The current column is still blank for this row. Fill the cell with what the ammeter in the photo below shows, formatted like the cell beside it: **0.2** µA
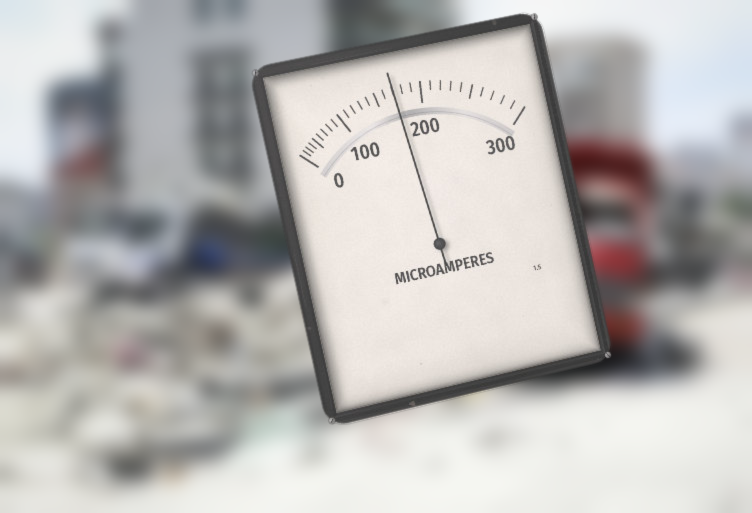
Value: **170** µA
